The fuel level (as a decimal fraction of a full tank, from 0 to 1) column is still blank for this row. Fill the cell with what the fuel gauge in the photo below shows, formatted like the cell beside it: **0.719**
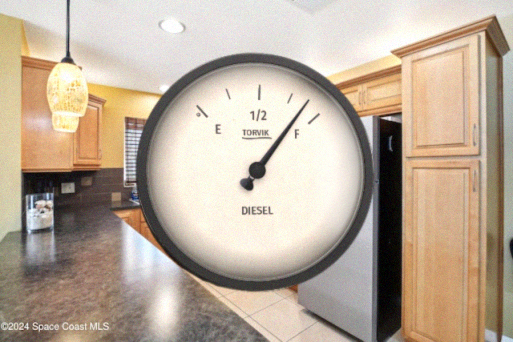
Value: **0.875**
